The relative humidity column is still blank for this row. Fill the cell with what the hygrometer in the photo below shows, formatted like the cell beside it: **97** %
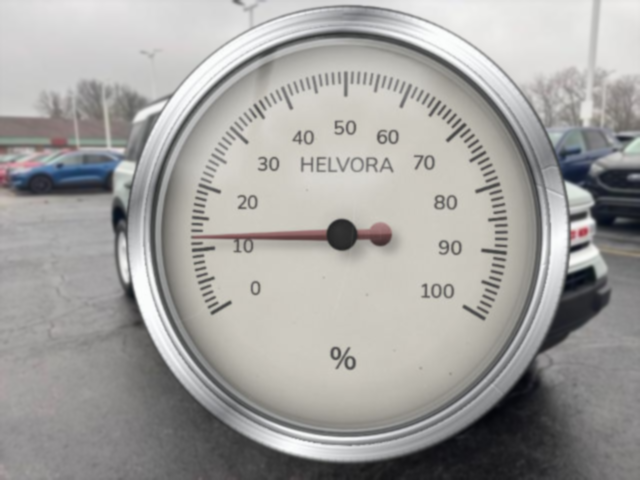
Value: **12** %
